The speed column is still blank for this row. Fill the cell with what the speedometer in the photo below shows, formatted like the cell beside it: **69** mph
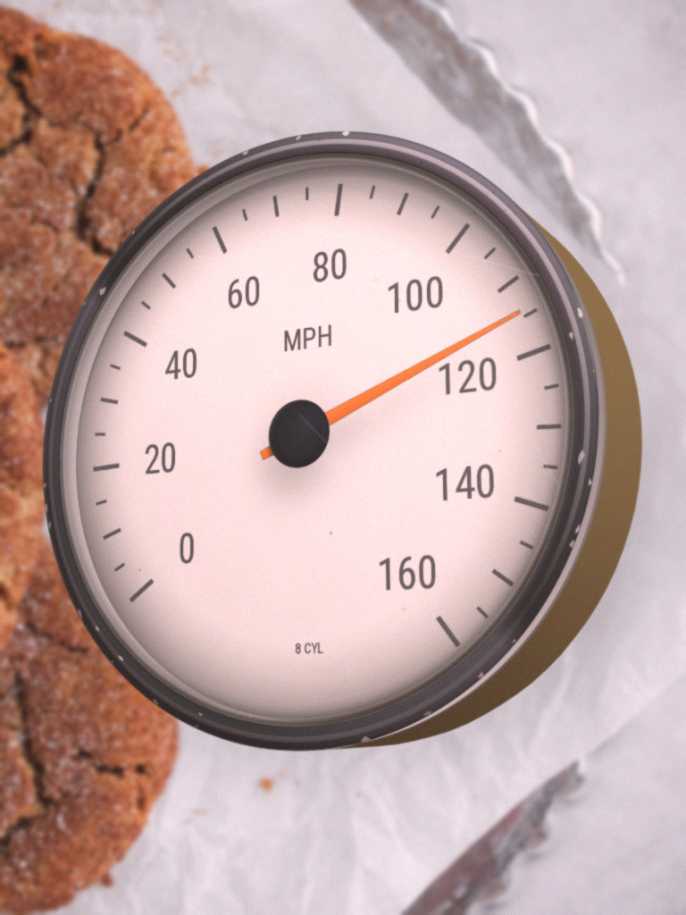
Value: **115** mph
